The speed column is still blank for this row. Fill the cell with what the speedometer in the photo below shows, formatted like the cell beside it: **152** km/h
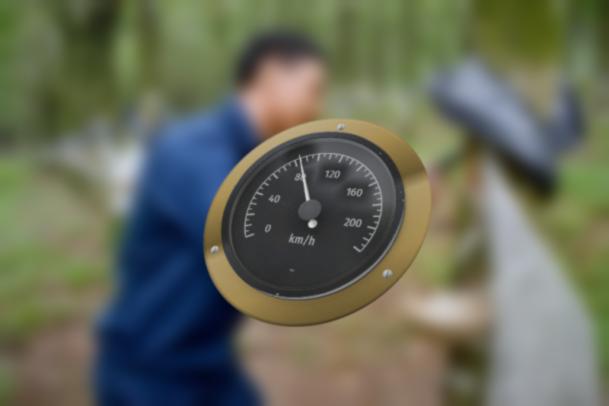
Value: **85** km/h
